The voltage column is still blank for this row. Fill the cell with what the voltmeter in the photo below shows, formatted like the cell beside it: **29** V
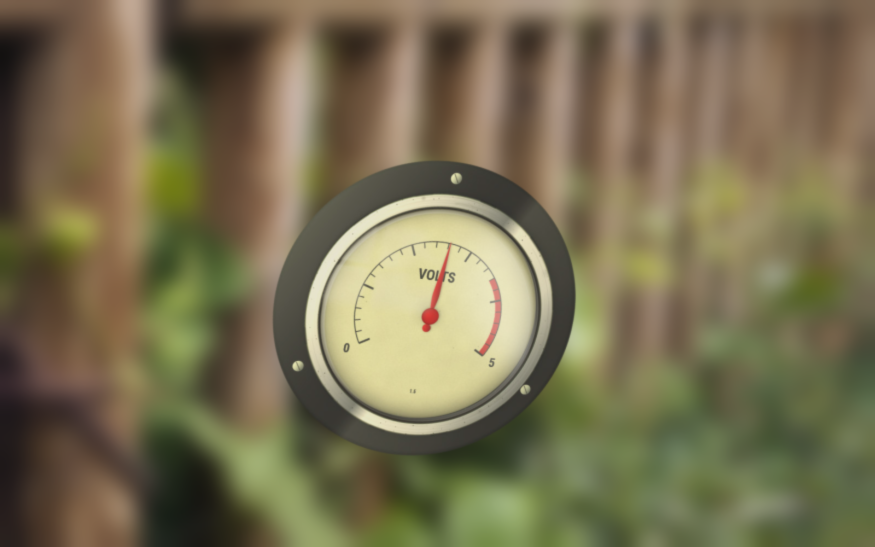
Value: **2.6** V
